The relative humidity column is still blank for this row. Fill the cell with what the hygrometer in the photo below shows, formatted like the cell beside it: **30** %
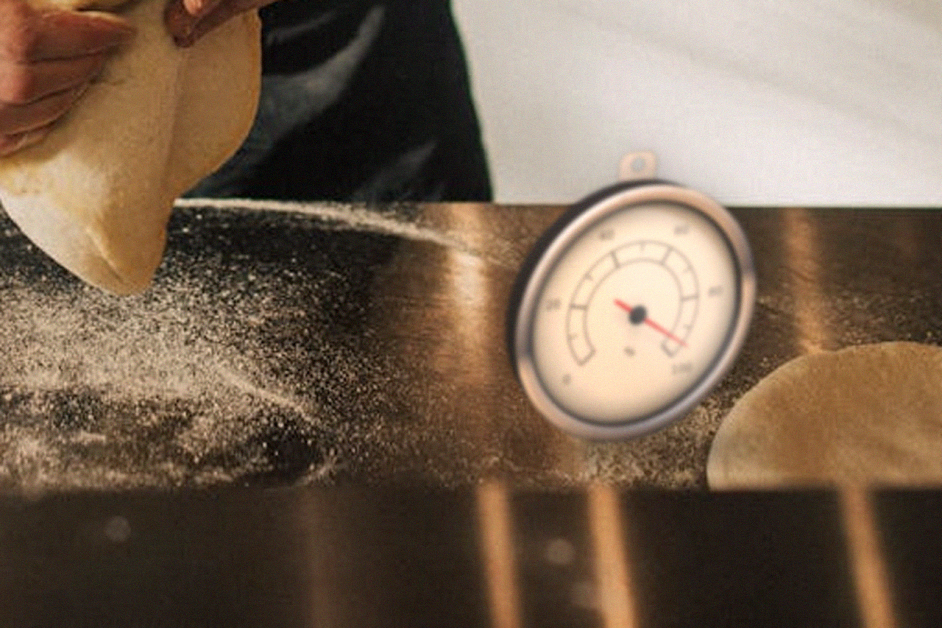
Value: **95** %
